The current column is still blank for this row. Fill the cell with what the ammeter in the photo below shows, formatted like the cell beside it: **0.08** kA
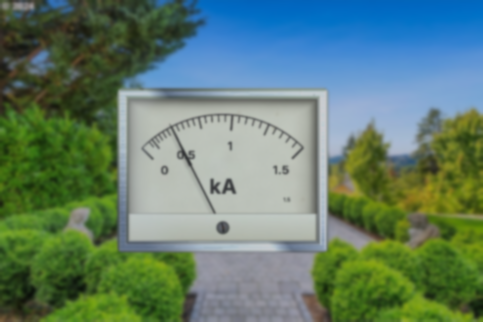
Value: **0.5** kA
